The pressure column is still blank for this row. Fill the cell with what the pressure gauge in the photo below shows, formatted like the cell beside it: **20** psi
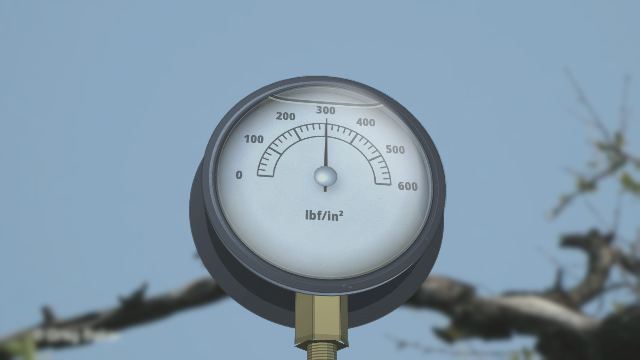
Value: **300** psi
